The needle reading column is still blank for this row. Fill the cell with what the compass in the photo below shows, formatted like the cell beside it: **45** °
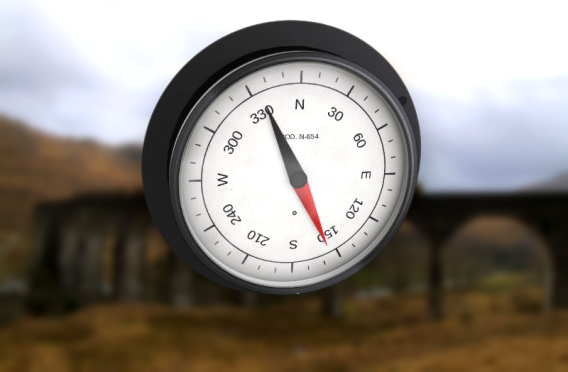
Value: **155** °
